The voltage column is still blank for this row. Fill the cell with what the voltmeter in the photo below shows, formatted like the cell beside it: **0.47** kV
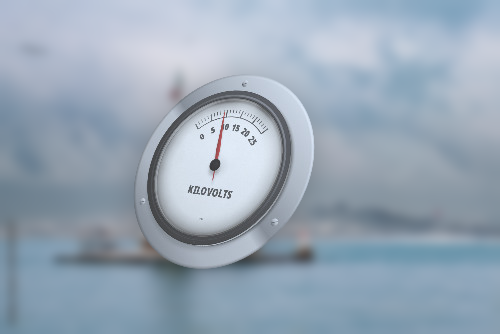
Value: **10** kV
